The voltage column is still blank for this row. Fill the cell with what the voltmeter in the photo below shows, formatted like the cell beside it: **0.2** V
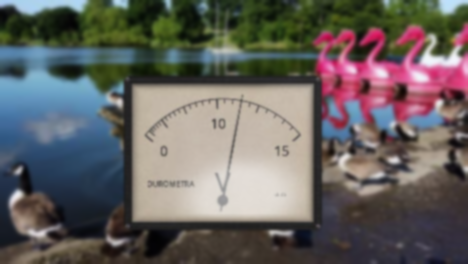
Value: **11.5** V
